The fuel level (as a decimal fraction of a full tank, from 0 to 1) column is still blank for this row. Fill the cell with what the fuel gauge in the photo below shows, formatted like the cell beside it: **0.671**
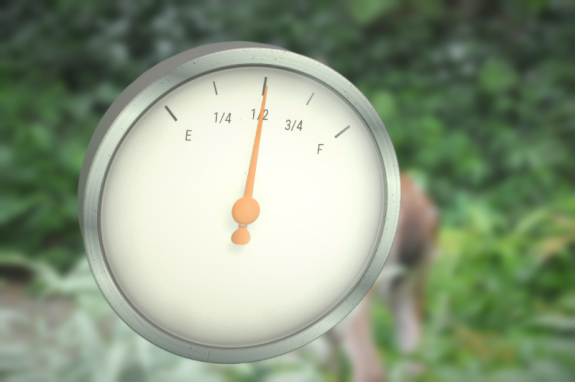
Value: **0.5**
